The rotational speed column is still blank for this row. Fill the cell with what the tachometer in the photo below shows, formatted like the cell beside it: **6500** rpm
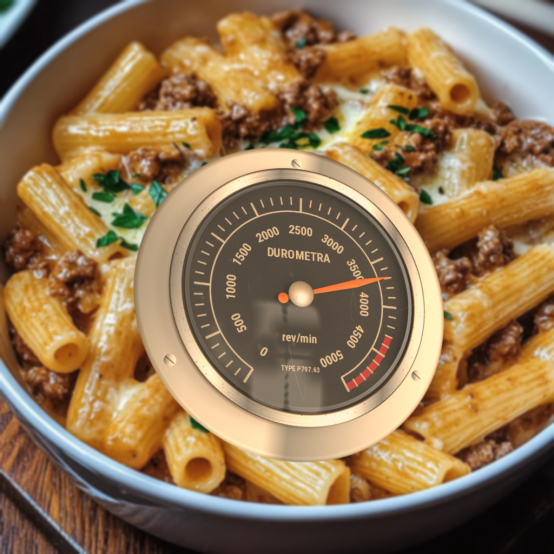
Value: **3700** rpm
